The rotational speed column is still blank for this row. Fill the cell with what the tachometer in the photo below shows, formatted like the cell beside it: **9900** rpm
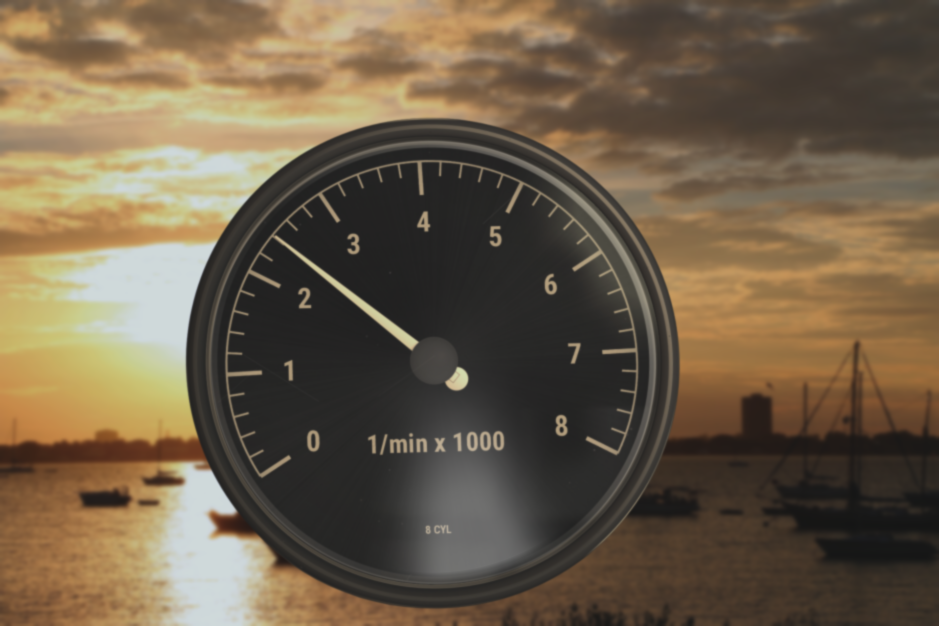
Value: **2400** rpm
